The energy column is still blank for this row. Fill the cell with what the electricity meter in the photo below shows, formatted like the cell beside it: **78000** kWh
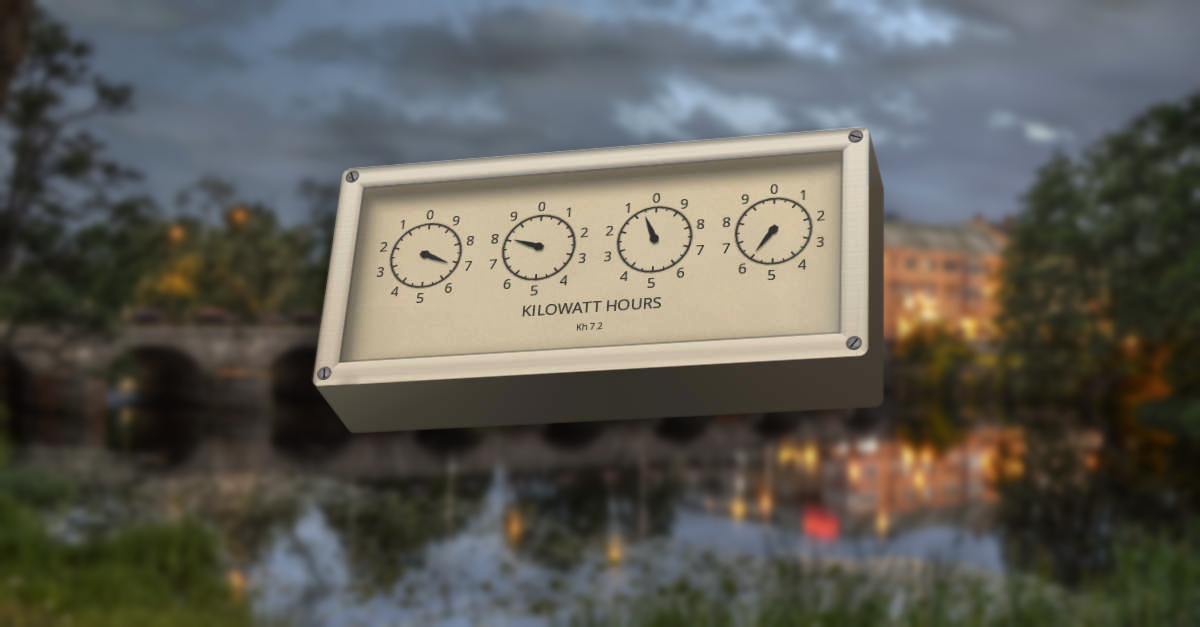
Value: **6806** kWh
